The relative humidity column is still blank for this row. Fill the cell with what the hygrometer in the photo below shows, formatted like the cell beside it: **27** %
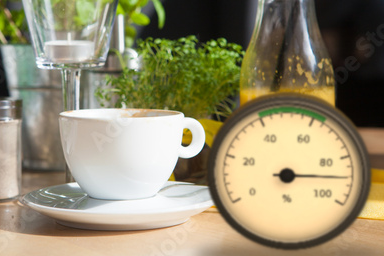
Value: **88** %
